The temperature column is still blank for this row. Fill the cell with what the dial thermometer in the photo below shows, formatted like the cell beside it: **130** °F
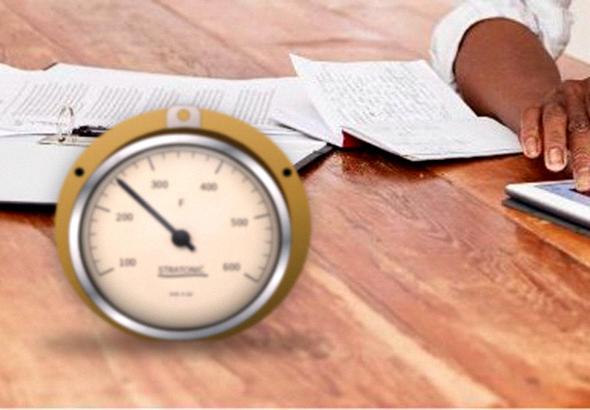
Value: **250** °F
